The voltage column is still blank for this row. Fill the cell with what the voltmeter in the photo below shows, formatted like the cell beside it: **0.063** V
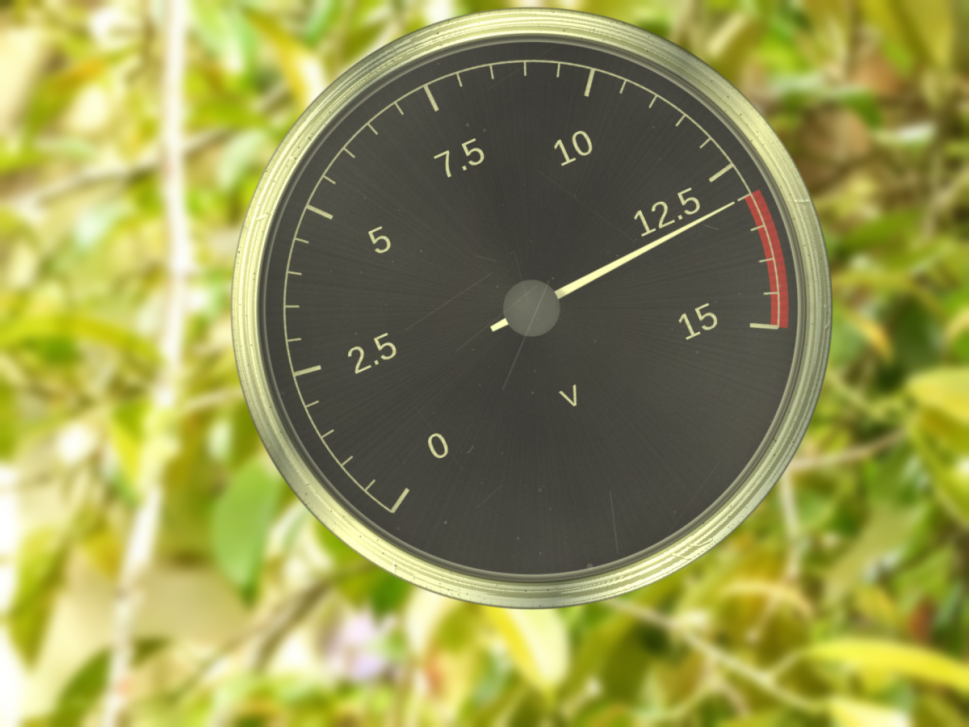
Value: **13** V
